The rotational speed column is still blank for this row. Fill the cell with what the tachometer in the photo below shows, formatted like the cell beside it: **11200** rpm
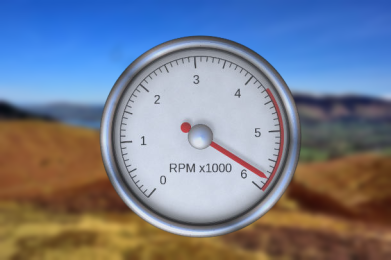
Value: **5800** rpm
